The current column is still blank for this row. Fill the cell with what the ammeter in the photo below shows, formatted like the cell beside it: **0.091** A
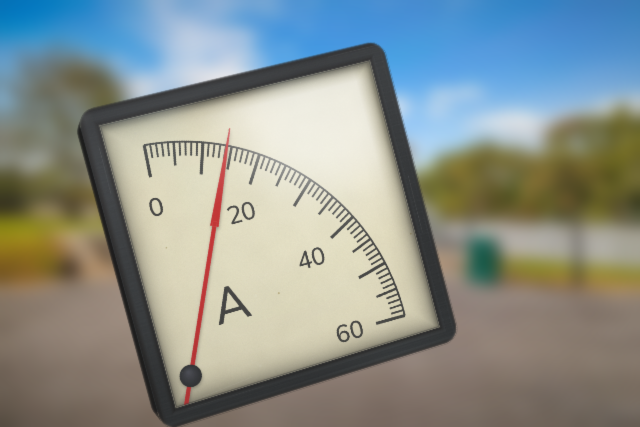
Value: **14** A
